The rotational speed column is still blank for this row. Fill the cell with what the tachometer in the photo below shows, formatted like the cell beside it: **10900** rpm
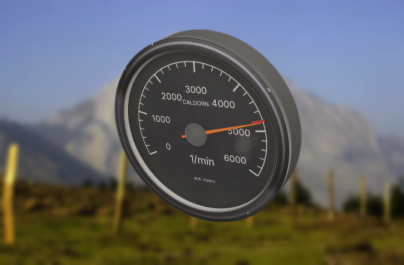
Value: **4800** rpm
